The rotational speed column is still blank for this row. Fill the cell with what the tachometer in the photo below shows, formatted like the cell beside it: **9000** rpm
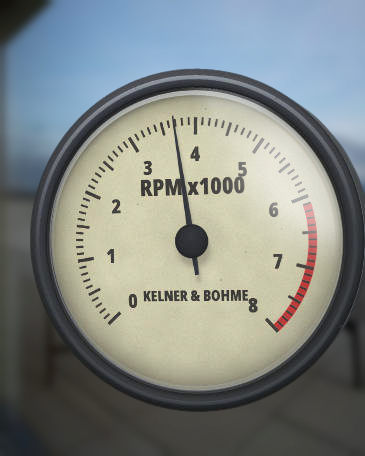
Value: **3700** rpm
